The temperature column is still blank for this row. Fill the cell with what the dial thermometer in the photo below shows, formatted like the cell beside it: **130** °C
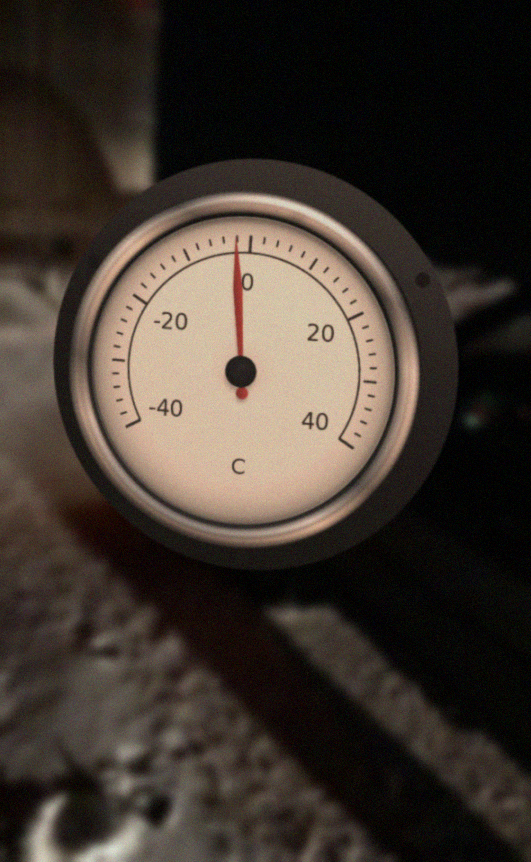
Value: **-2** °C
